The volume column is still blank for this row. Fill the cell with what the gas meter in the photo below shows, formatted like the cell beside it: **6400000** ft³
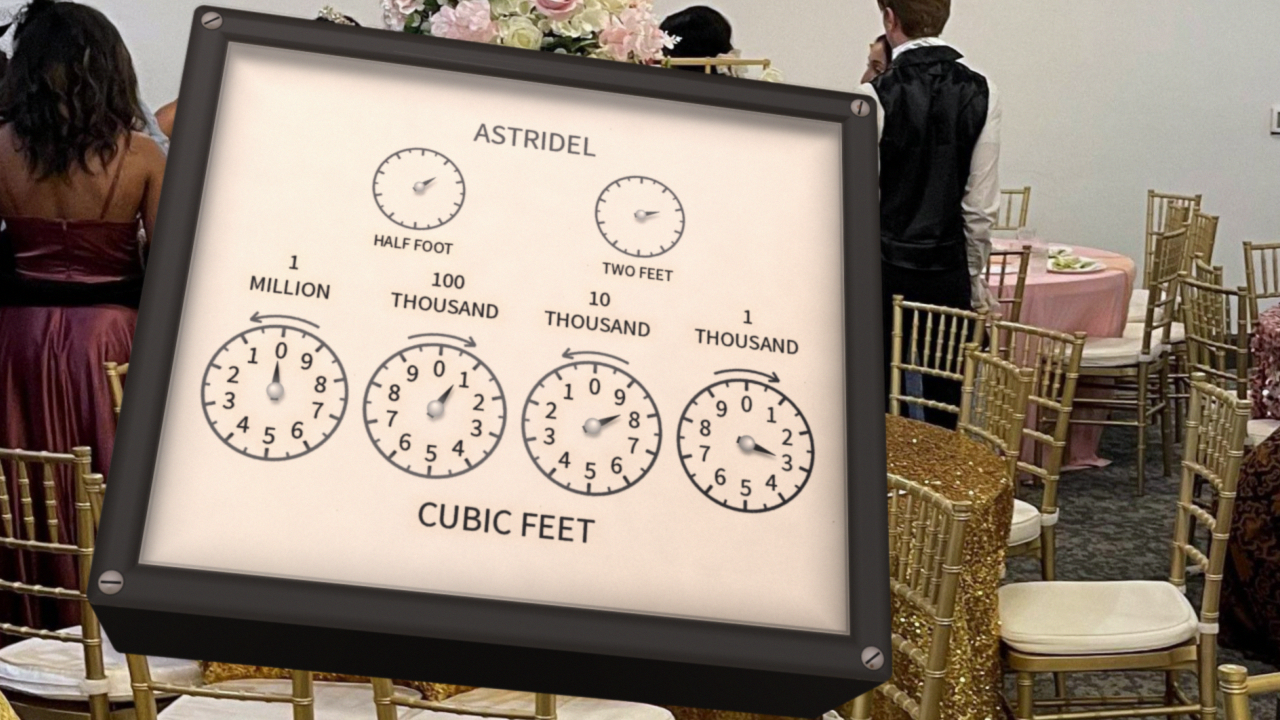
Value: **8300** ft³
